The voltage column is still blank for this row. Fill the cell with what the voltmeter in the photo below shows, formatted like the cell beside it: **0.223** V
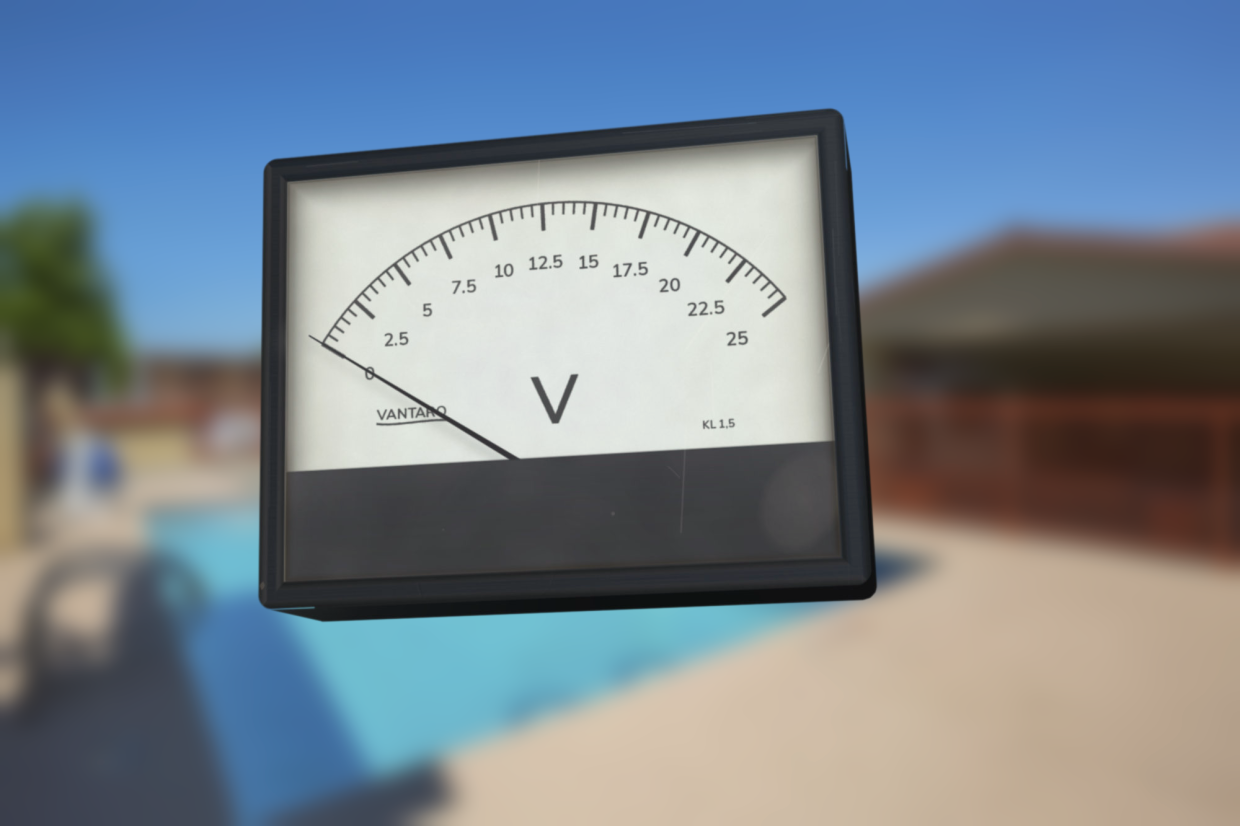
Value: **0** V
